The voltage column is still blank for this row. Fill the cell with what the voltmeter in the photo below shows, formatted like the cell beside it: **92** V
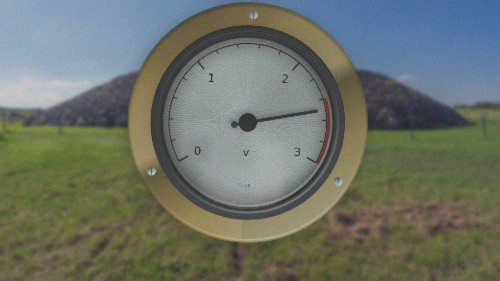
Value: **2.5** V
